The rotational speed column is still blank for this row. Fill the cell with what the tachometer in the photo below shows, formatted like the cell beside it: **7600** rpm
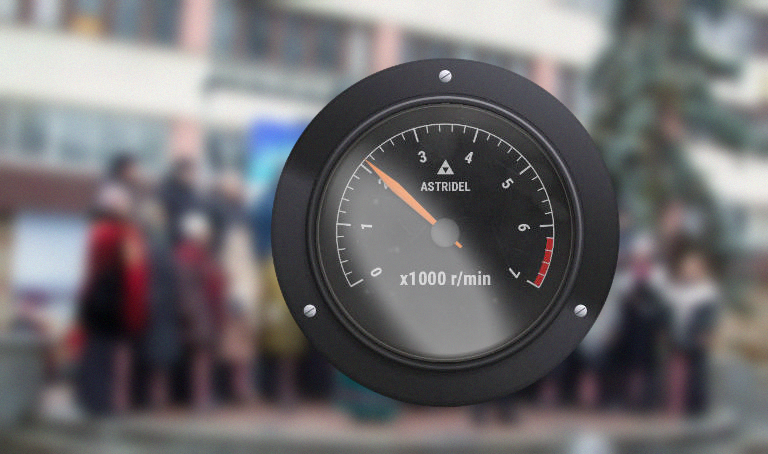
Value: **2100** rpm
